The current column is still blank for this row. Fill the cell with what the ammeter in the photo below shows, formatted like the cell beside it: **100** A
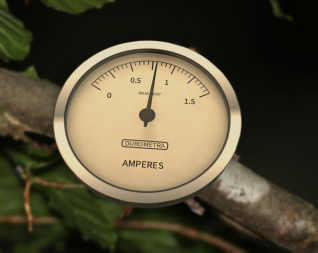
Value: **0.8** A
